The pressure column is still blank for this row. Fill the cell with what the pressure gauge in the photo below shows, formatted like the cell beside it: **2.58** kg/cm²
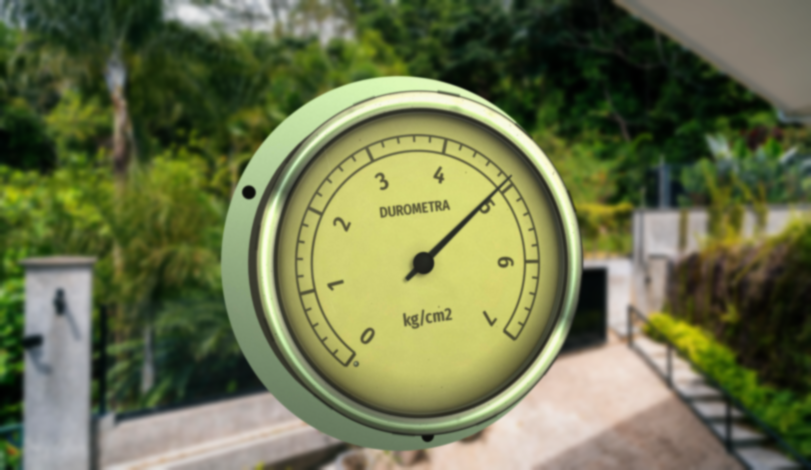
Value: **4.9** kg/cm²
